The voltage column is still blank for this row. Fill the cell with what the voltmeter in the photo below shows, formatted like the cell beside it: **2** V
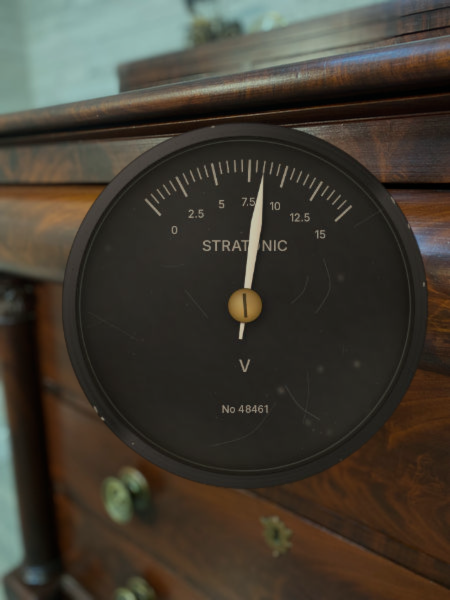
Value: **8.5** V
